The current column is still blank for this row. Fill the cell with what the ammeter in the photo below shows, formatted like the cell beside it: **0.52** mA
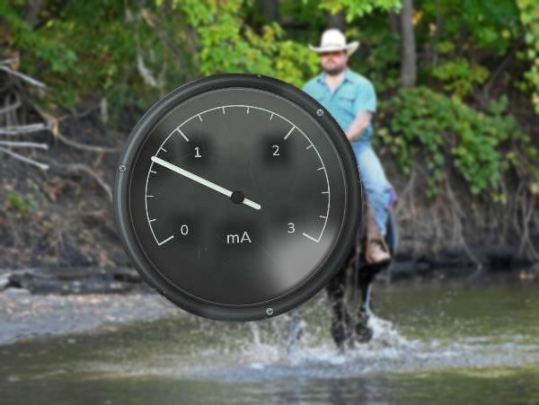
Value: **0.7** mA
